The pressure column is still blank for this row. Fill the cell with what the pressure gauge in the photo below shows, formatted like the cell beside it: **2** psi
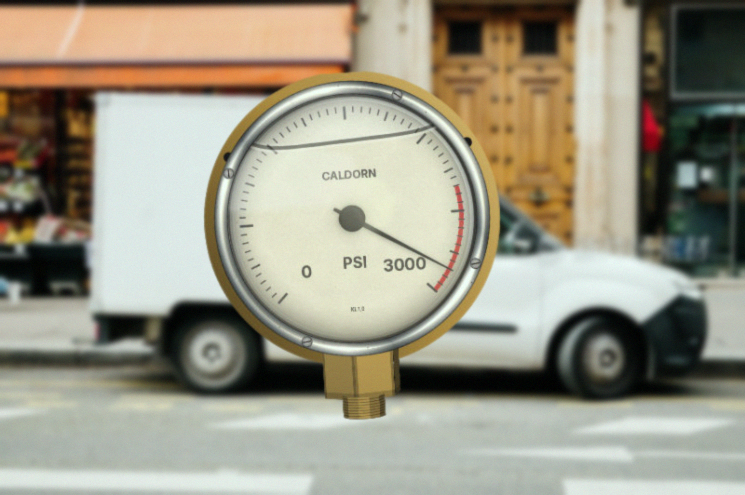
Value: **2850** psi
